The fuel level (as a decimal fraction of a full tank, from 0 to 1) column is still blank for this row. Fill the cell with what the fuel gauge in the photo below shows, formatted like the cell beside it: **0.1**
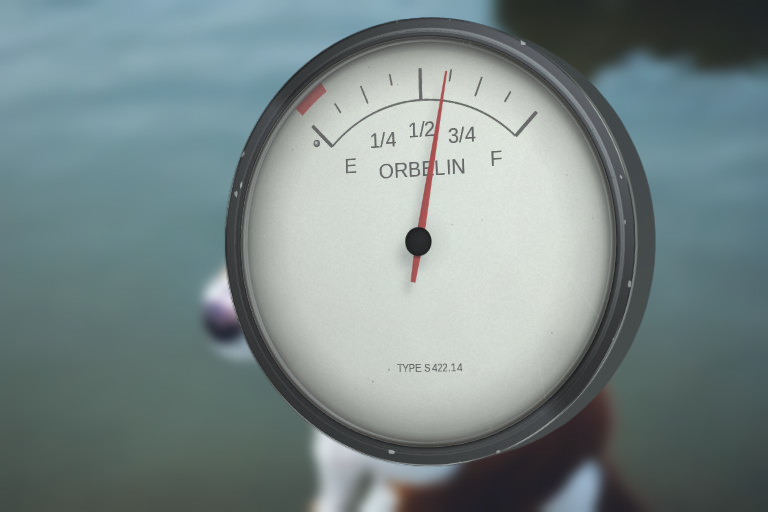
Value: **0.625**
